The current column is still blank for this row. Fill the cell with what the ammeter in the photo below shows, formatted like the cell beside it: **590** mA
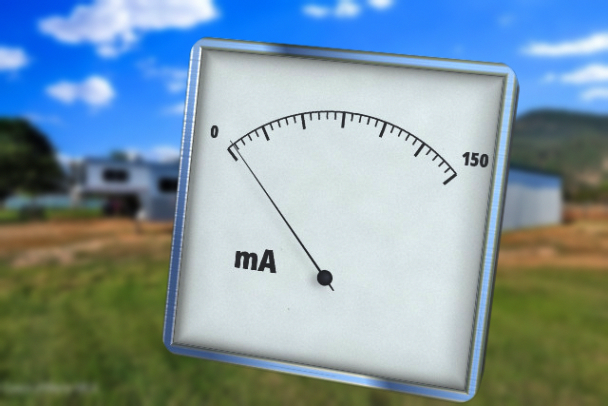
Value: **5** mA
